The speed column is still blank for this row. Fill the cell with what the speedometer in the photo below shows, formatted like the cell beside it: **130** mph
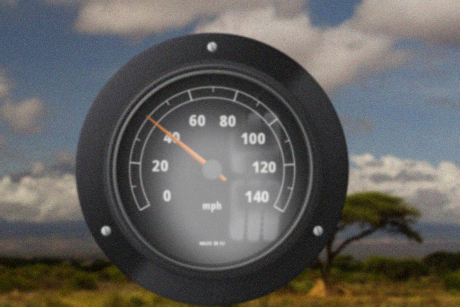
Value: **40** mph
